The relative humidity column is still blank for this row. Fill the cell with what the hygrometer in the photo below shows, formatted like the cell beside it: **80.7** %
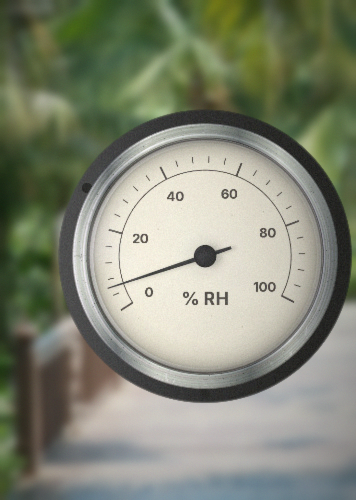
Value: **6** %
